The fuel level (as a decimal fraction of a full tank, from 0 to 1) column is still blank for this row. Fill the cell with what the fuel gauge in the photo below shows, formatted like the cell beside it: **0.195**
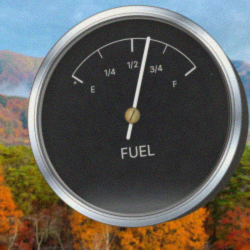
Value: **0.625**
